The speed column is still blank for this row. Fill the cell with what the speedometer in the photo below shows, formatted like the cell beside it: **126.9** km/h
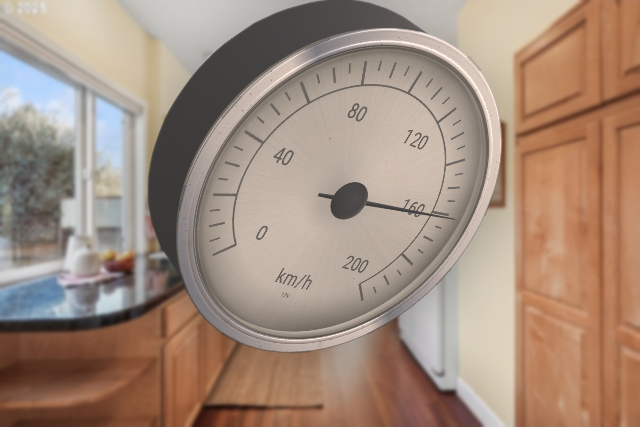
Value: **160** km/h
